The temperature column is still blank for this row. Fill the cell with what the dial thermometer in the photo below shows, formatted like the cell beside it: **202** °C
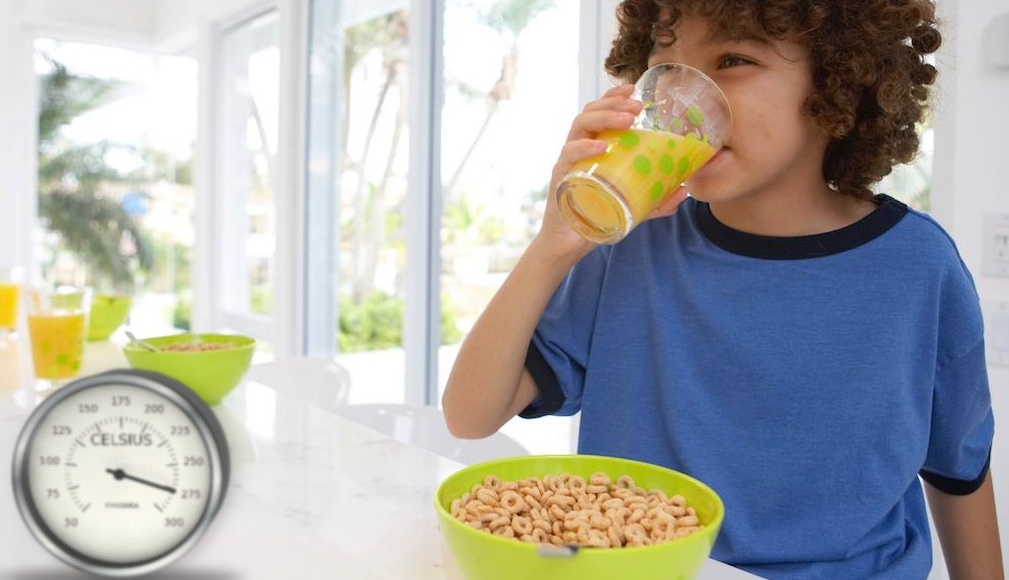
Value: **275** °C
